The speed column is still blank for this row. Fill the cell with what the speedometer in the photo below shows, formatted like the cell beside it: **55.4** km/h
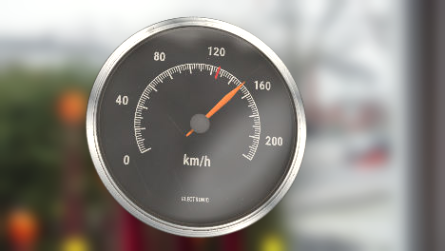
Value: **150** km/h
